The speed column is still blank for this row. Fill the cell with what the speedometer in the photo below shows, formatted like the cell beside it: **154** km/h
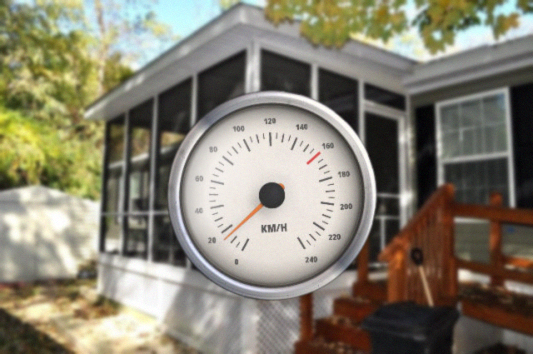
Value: **15** km/h
